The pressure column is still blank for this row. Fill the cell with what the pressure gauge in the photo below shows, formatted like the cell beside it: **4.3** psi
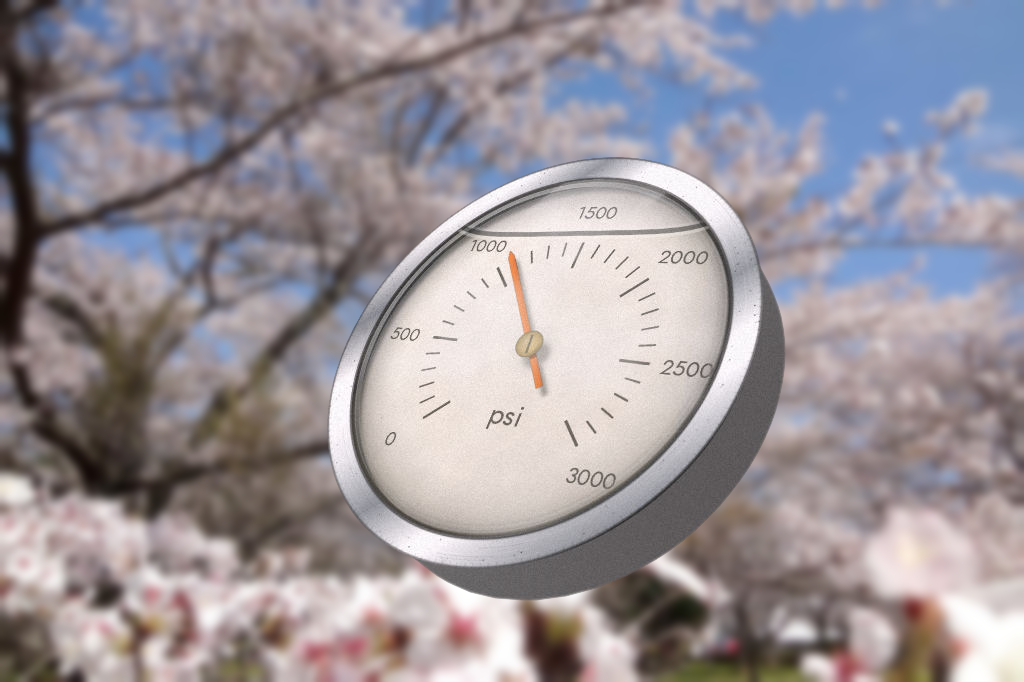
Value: **1100** psi
